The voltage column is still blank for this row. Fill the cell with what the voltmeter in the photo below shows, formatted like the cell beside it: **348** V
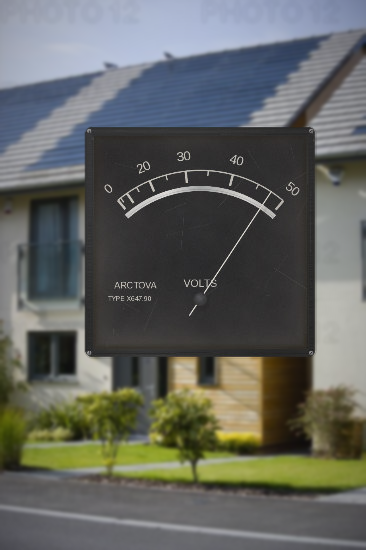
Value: **47.5** V
